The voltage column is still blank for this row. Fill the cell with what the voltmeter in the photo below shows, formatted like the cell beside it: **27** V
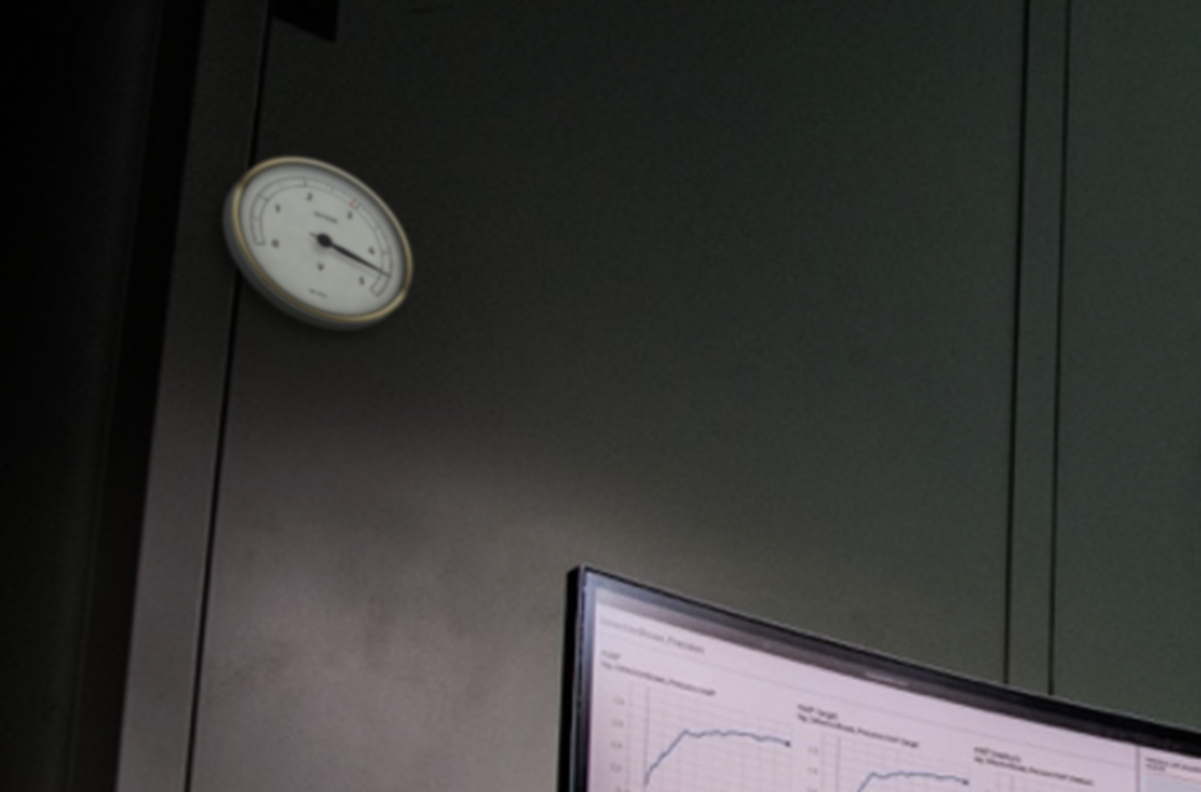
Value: **4.5** V
